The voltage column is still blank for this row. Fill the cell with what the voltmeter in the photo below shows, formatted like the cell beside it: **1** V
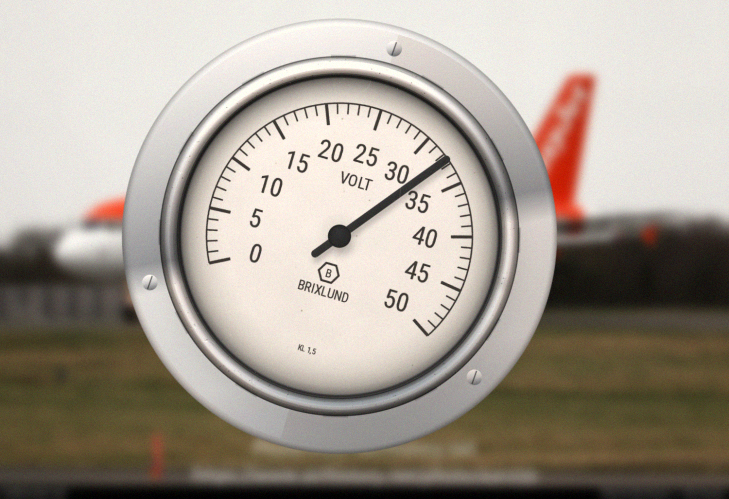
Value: **32.5** V
